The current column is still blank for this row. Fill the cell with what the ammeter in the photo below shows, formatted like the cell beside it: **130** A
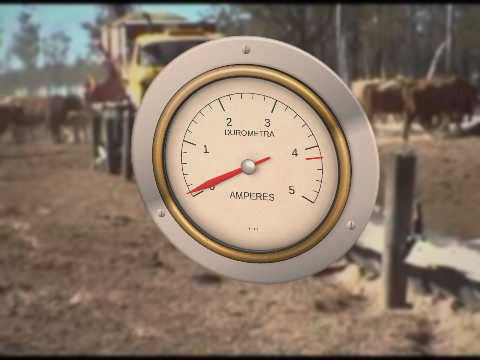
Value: **0.1** A
